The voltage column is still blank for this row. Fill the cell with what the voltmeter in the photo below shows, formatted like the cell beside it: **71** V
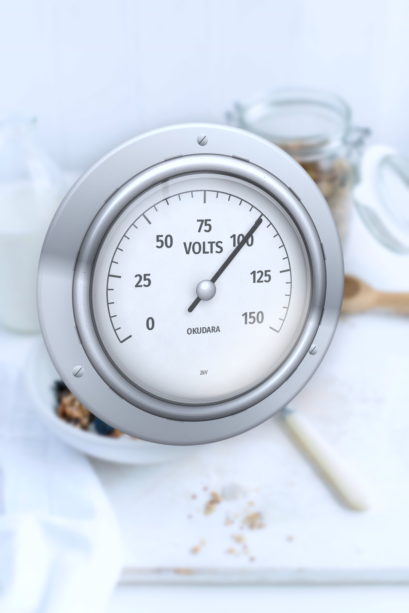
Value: **100** V
